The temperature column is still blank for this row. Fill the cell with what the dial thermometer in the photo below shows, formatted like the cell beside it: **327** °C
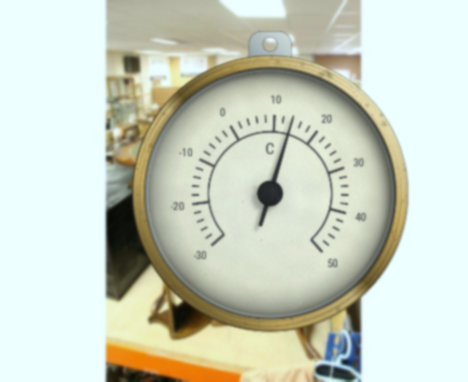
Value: **14** °C
